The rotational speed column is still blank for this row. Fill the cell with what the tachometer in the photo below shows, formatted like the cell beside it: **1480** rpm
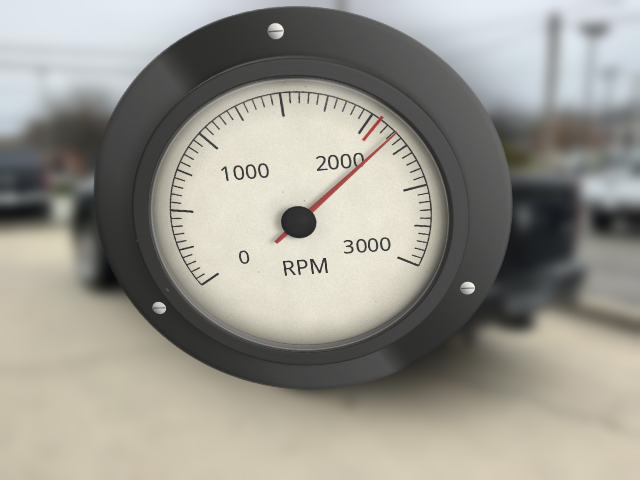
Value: **2150** rpm
